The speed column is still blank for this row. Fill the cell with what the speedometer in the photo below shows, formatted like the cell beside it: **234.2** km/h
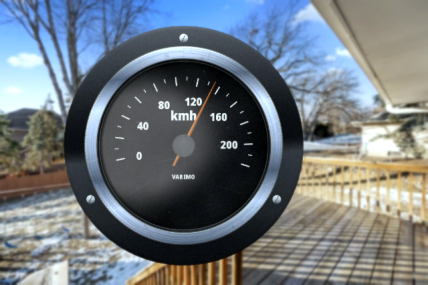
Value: **135** km/h
